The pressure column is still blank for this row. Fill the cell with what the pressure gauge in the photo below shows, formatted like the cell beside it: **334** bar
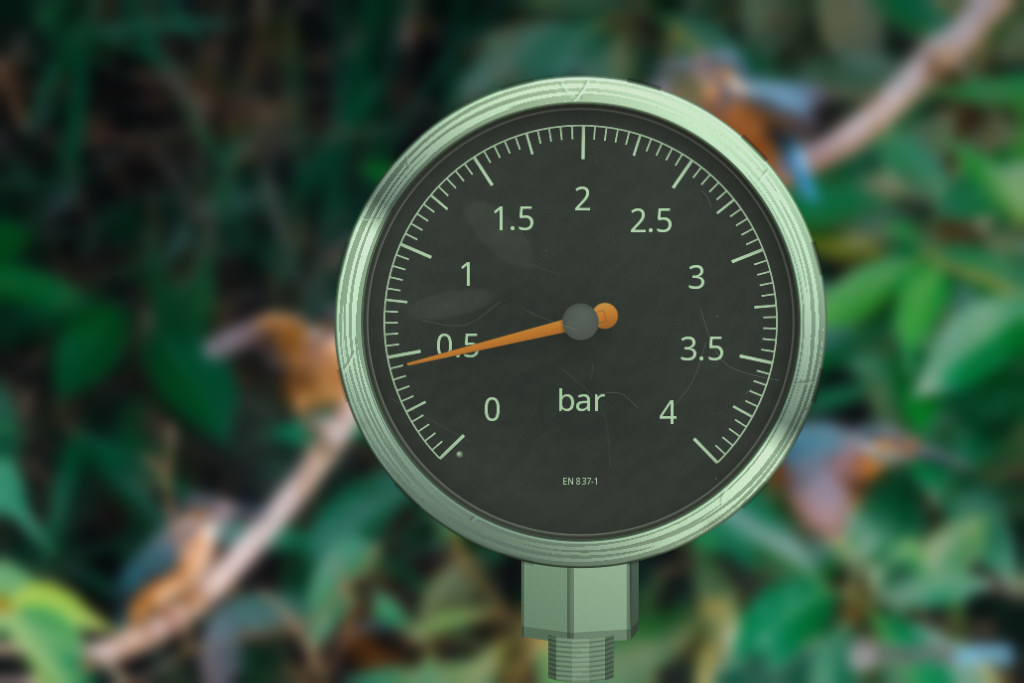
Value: **0.45** bar
